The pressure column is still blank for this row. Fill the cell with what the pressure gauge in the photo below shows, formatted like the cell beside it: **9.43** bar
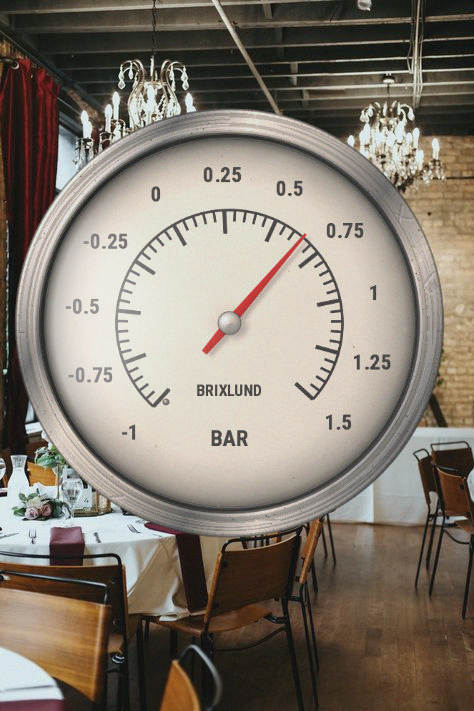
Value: **0.65** bar
